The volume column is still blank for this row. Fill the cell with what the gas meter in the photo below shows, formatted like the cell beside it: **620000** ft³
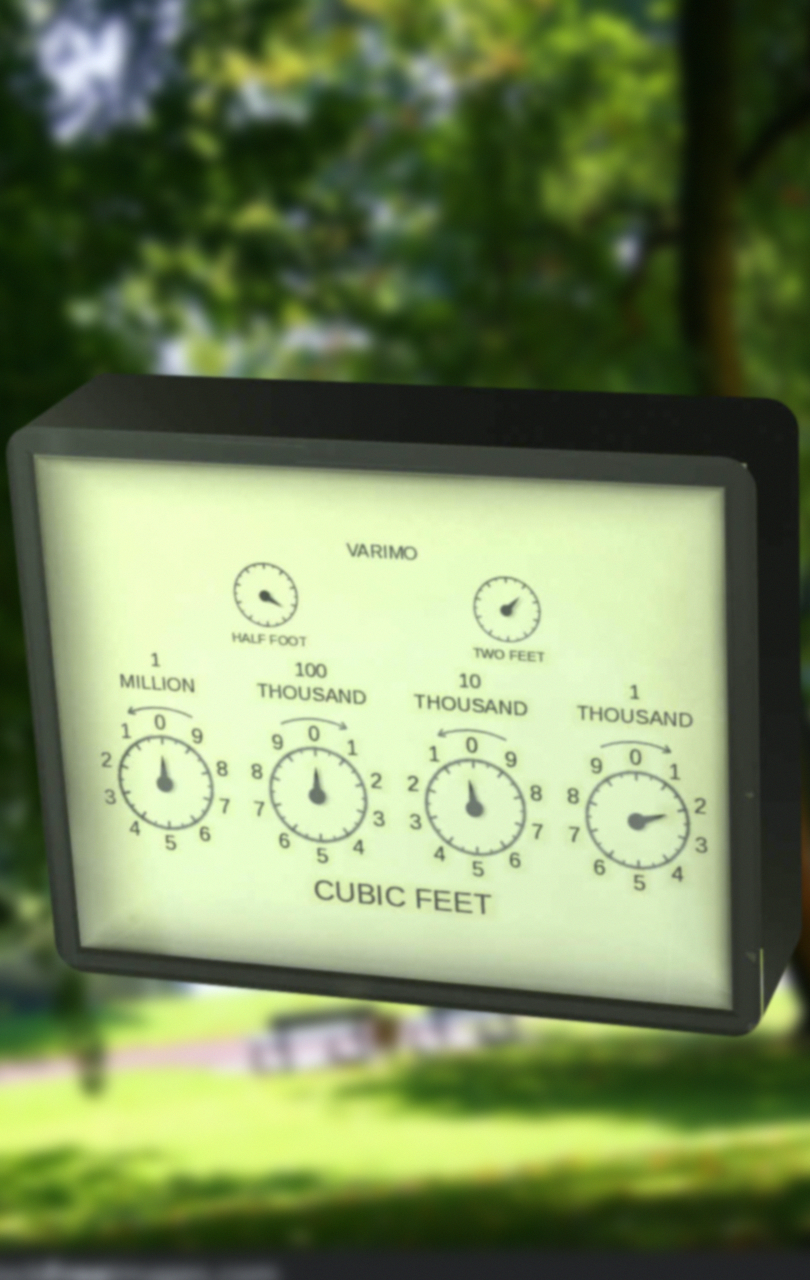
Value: **200** ft³
